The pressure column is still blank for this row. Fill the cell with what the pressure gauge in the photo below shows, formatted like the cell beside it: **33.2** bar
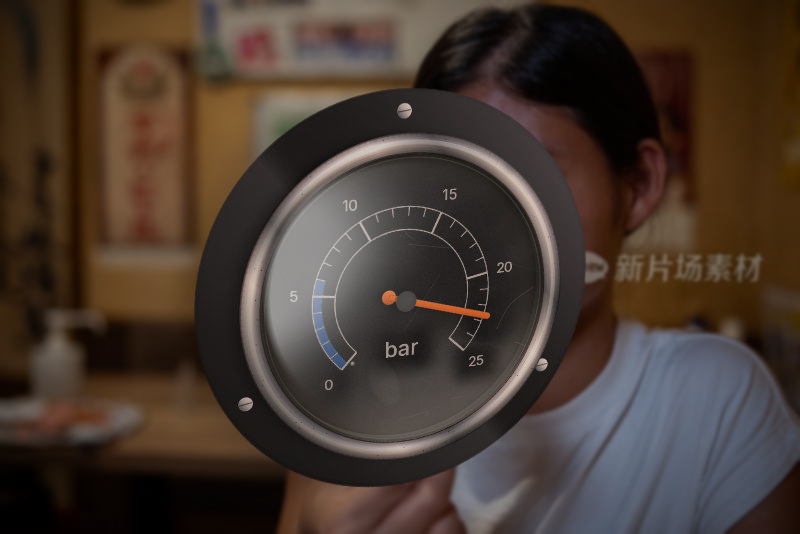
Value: **22.5** bar
